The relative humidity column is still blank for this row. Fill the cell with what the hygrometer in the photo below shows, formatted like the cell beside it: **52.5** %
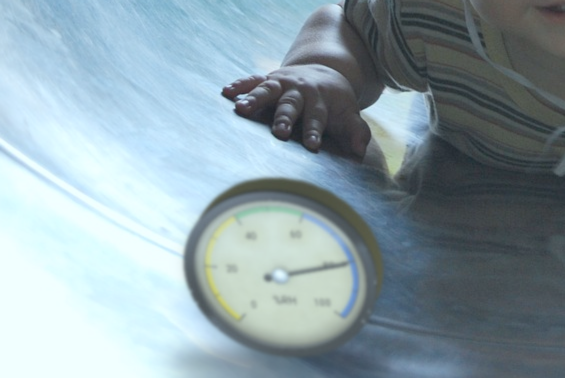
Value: **80** %
